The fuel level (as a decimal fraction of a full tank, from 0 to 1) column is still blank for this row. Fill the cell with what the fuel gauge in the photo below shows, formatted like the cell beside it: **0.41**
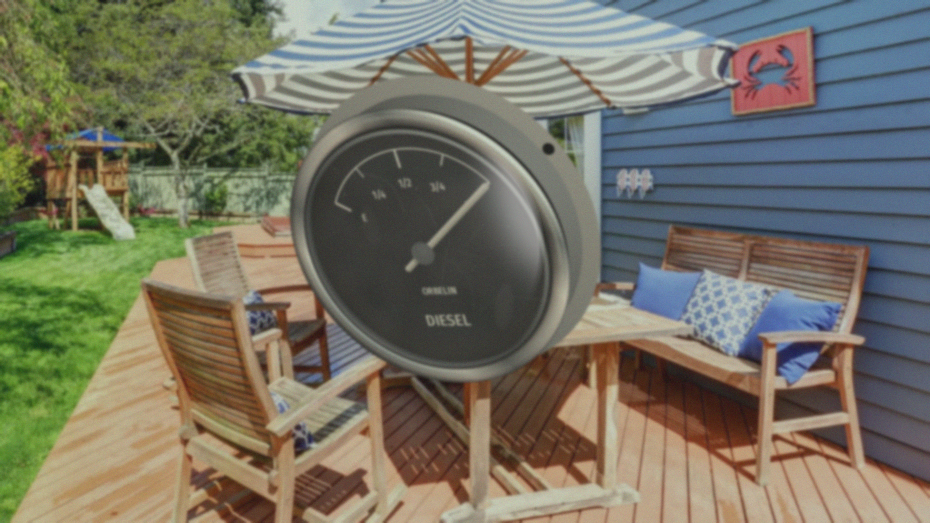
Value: **1**
